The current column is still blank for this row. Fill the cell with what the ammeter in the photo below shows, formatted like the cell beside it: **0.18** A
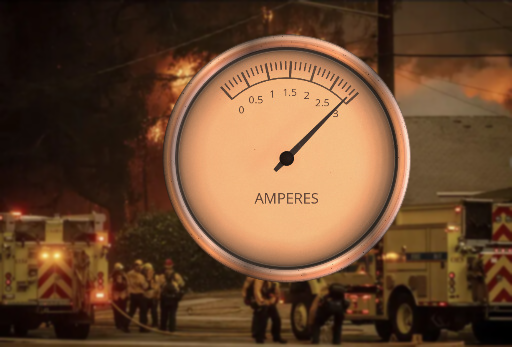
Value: **2.9** A
